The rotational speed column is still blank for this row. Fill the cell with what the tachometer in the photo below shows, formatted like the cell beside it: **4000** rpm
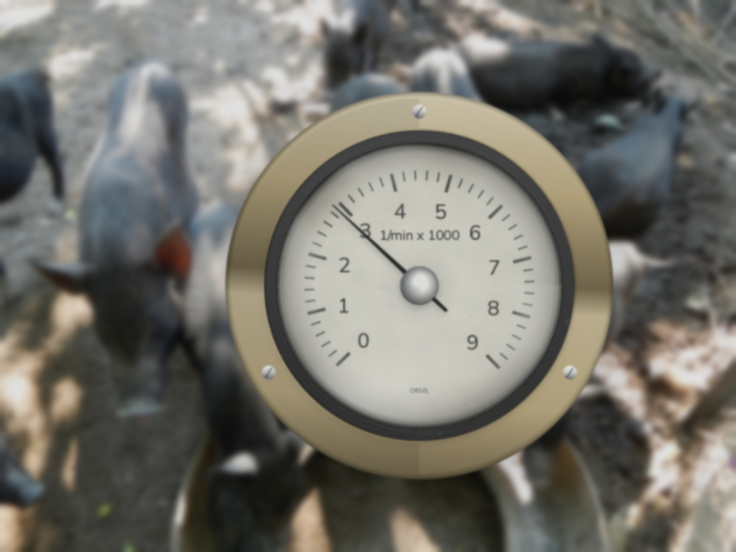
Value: **2900** rpm
